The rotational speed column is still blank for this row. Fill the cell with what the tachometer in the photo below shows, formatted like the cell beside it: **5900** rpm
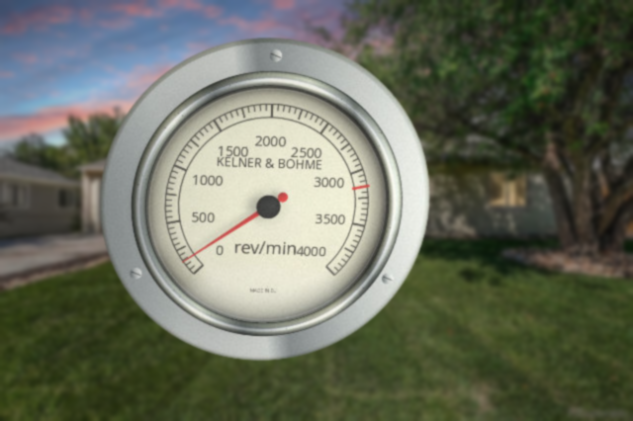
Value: **150** rpm
